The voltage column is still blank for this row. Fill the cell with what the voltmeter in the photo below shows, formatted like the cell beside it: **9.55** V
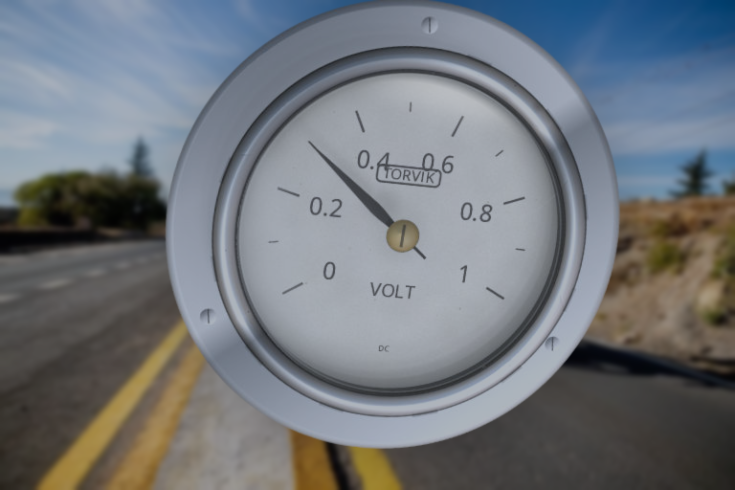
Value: **0.3** V
